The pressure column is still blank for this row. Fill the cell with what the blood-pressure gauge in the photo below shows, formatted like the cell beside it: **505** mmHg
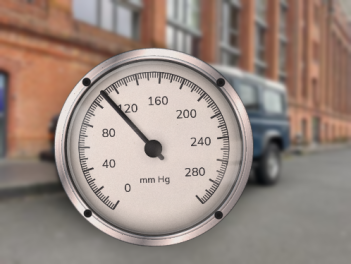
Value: **110** mmHg
